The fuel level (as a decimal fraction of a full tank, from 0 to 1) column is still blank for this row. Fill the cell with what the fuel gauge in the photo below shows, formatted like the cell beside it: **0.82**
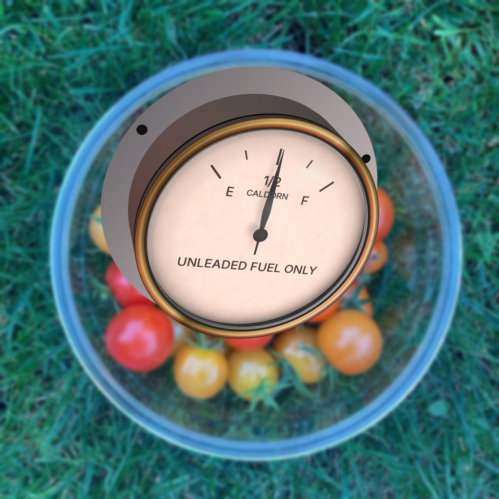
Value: **0.5**
